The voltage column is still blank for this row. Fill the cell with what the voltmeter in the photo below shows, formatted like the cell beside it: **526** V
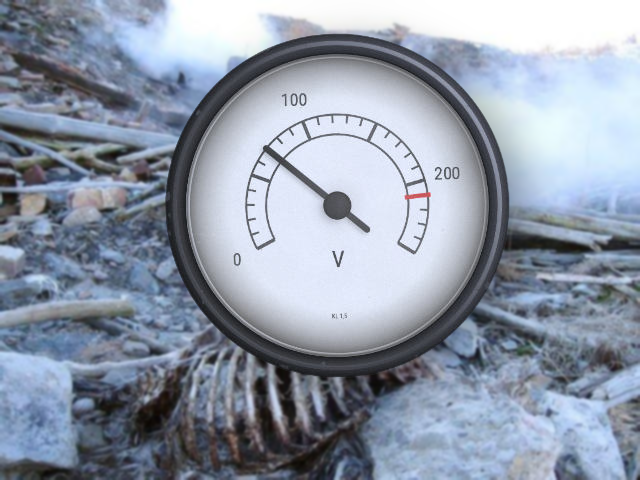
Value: **70** V
